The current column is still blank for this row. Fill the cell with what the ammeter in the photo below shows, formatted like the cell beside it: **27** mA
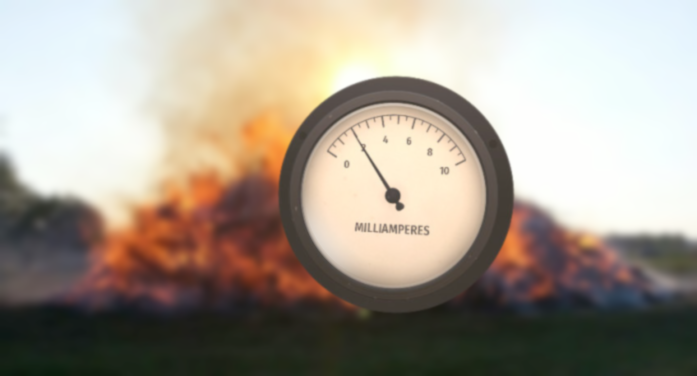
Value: **2** mA
